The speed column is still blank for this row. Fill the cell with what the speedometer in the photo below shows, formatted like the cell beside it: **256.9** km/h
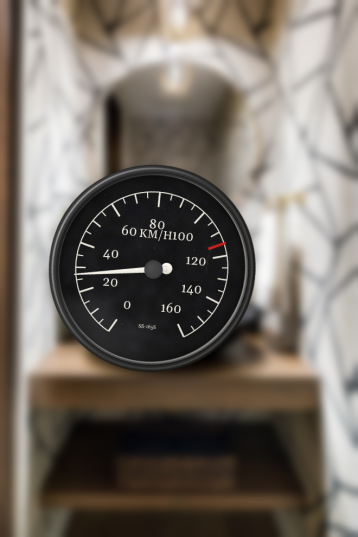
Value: **27.5** km/h
